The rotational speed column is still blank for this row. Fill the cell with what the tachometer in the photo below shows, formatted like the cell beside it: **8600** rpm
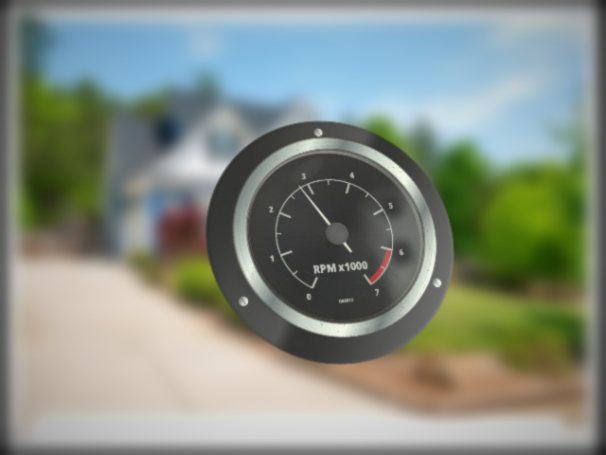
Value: **2750** rpm
